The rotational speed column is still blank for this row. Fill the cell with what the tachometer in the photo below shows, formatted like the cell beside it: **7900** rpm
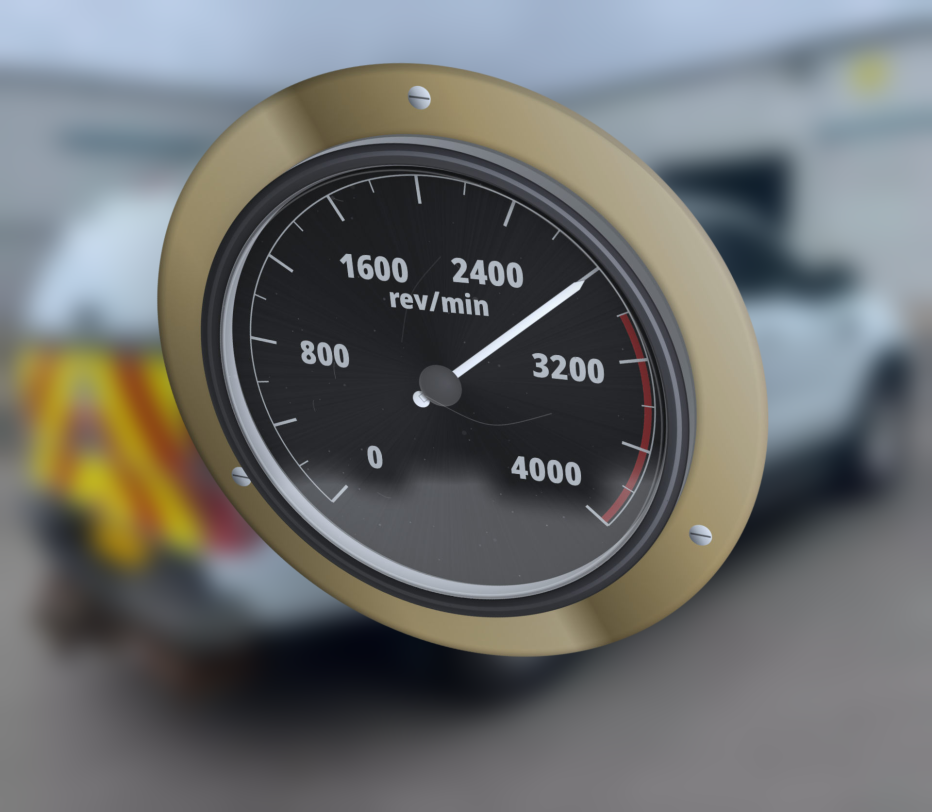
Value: **2800** rpm
